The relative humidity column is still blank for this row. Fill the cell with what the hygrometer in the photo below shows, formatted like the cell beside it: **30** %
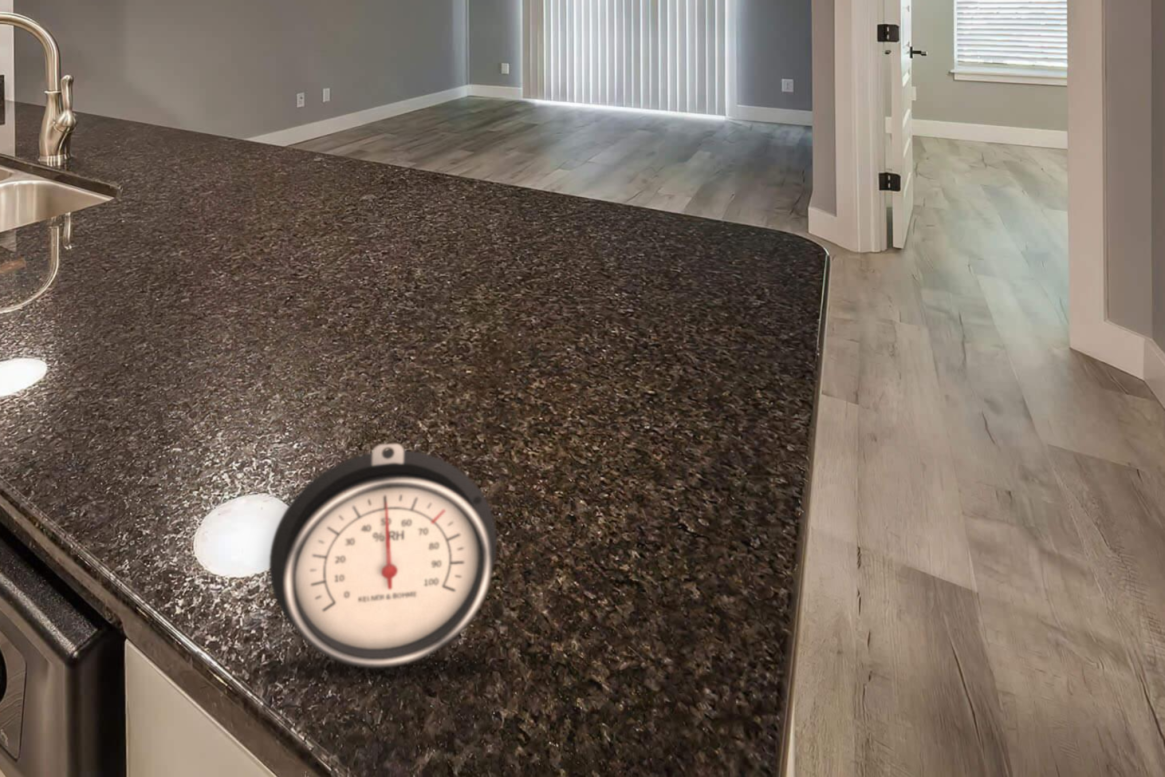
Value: **50** %
